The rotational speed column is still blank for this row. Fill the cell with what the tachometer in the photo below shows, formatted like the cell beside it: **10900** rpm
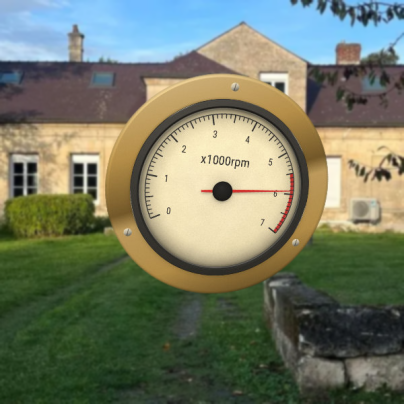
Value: **5900** rpm
